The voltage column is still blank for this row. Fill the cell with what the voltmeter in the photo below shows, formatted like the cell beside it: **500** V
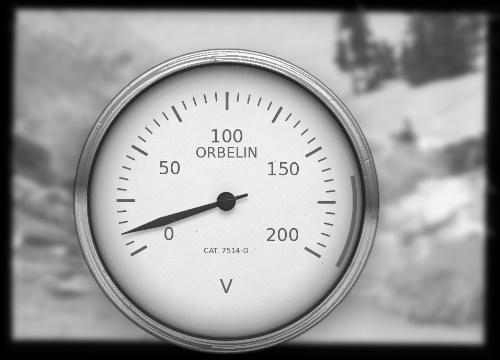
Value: **10** V
